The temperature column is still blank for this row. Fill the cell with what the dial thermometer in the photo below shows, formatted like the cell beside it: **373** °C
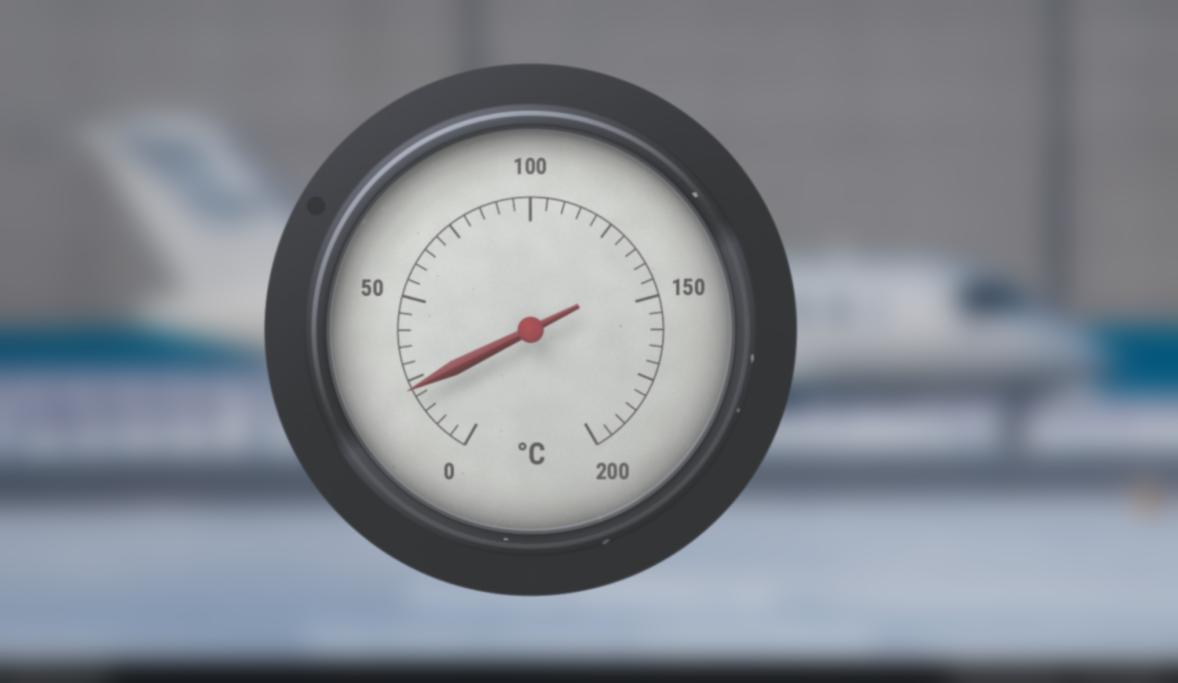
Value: **22.5** °C
